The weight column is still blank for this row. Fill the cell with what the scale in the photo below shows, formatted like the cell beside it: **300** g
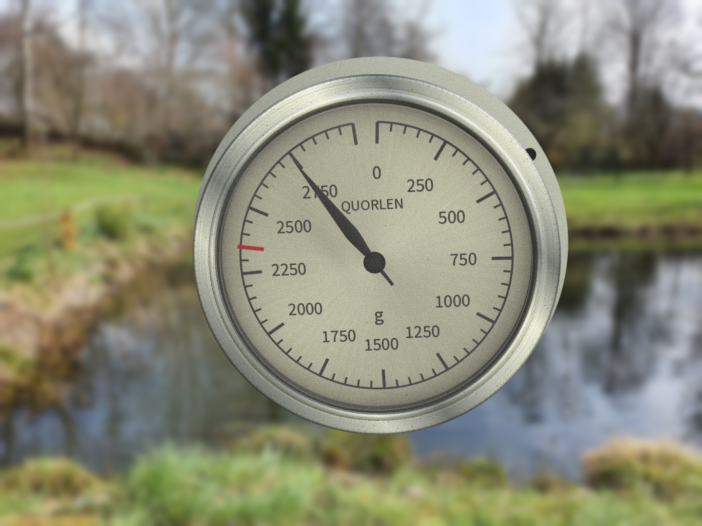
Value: **2750** g
